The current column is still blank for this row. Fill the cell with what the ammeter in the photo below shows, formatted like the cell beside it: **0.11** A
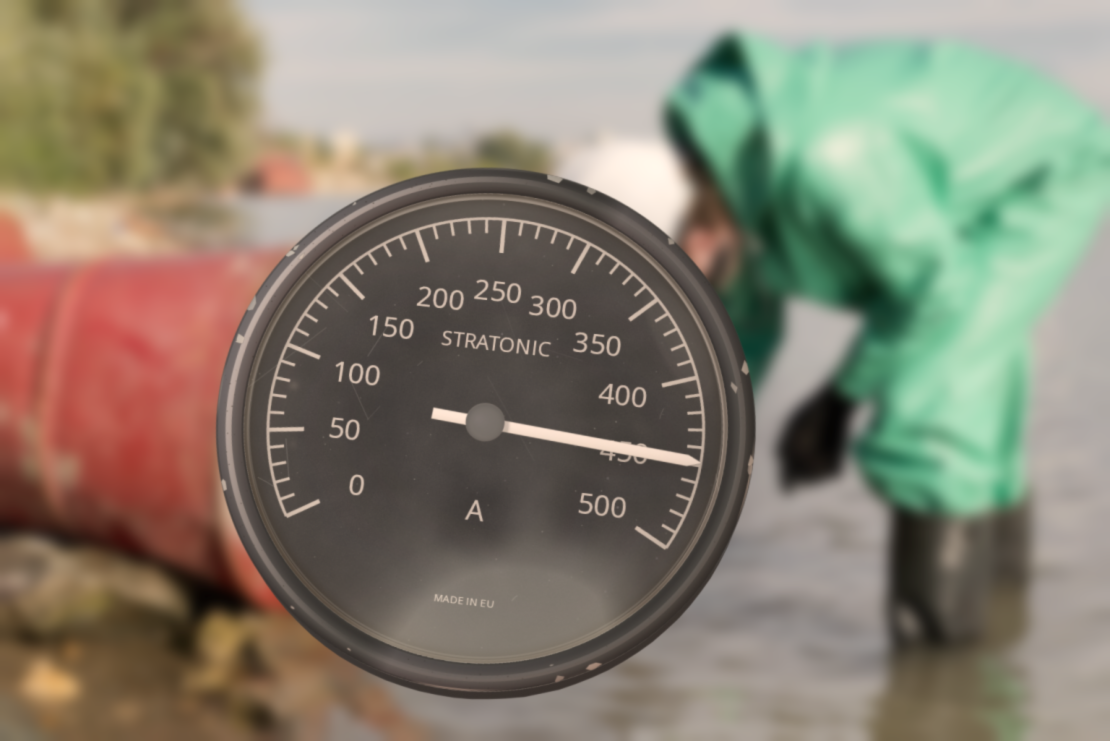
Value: **450** A
